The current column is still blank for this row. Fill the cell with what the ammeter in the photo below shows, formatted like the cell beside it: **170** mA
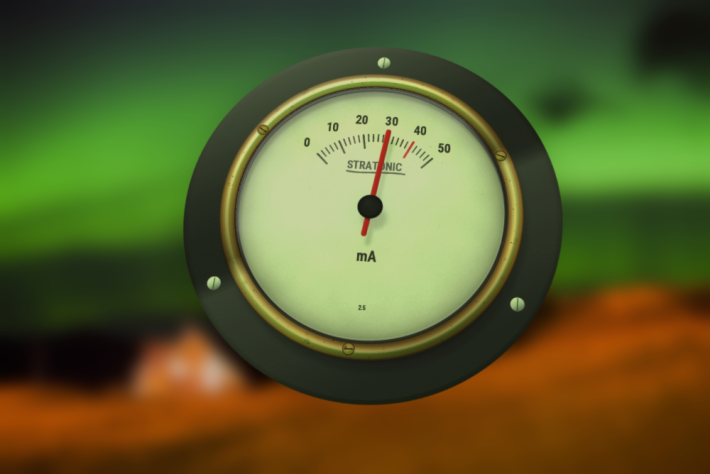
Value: **30** mA
